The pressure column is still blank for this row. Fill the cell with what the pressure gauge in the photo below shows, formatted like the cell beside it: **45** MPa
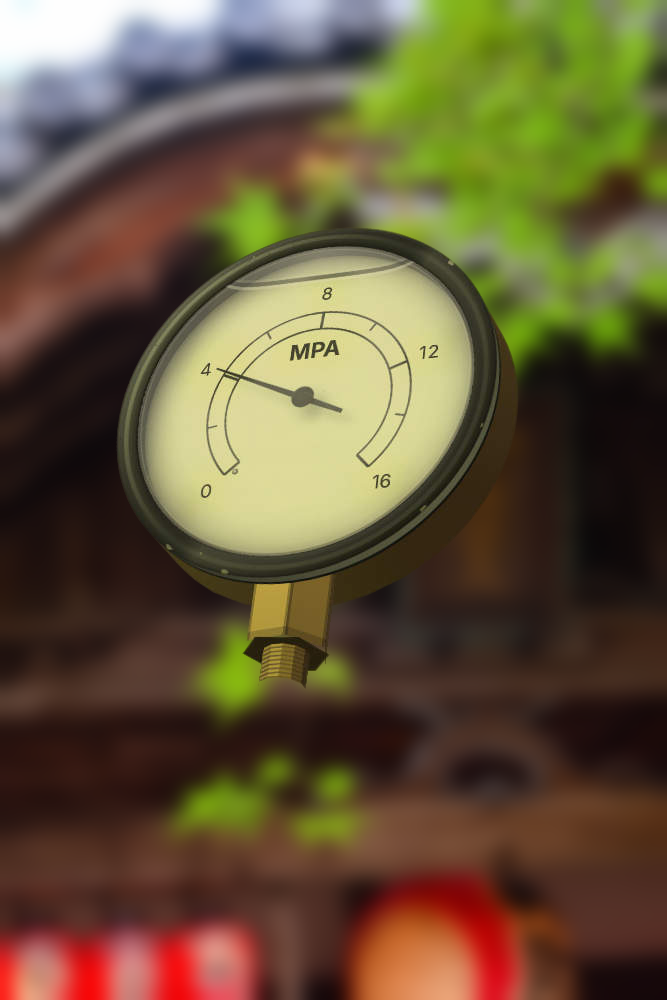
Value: **4** MPa
